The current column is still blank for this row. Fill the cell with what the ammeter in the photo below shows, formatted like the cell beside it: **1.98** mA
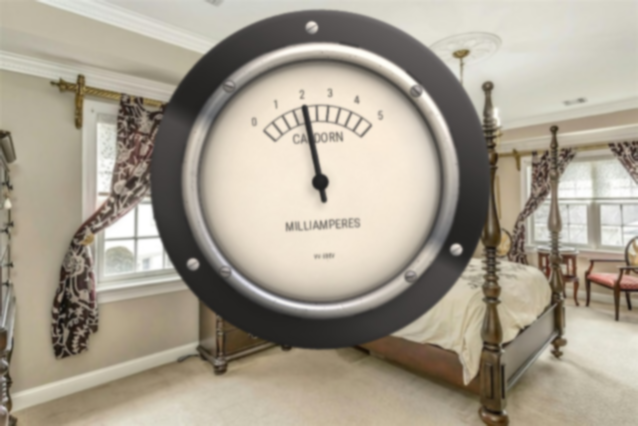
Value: **2** mA
